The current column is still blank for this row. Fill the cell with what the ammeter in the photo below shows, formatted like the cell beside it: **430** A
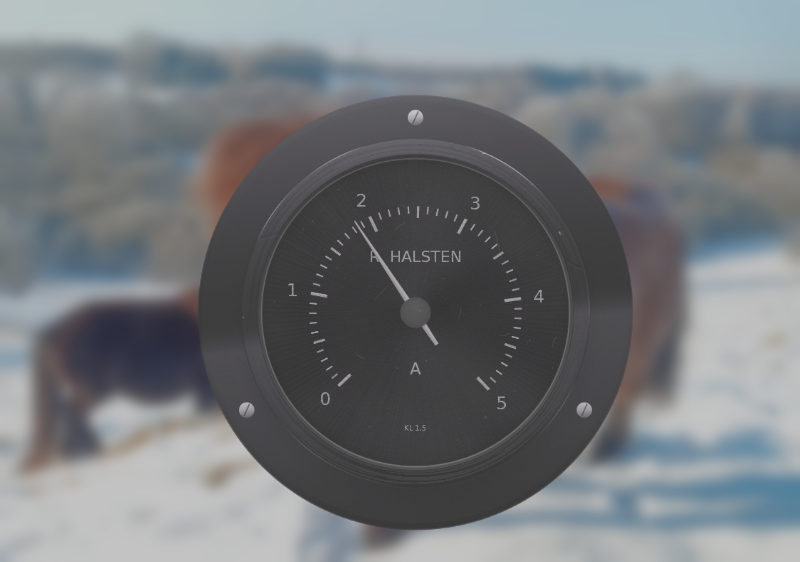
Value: **1.85** A
